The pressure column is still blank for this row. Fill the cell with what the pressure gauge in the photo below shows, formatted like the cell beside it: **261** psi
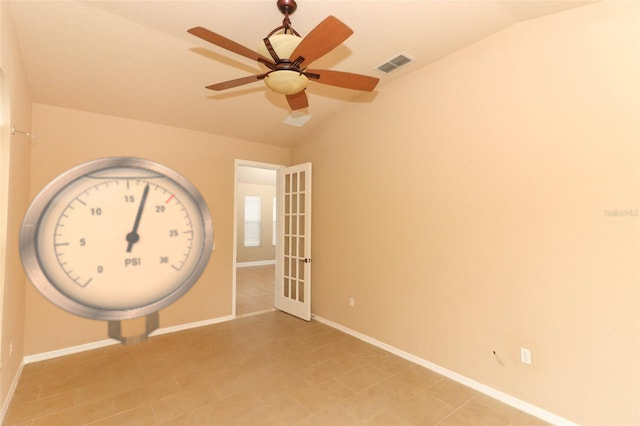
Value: **17** psi
